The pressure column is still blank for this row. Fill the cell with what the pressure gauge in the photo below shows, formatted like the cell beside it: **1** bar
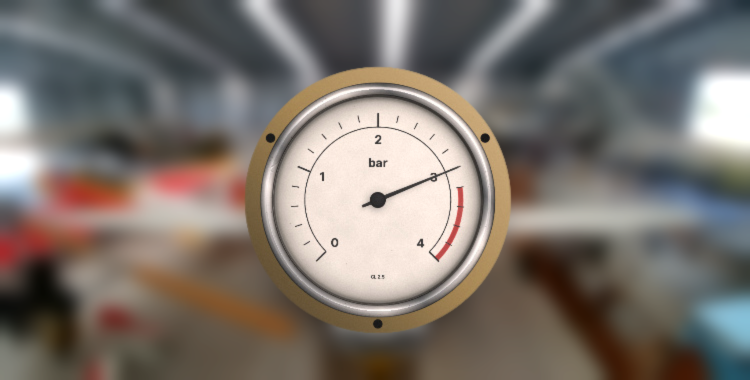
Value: **3** bar
